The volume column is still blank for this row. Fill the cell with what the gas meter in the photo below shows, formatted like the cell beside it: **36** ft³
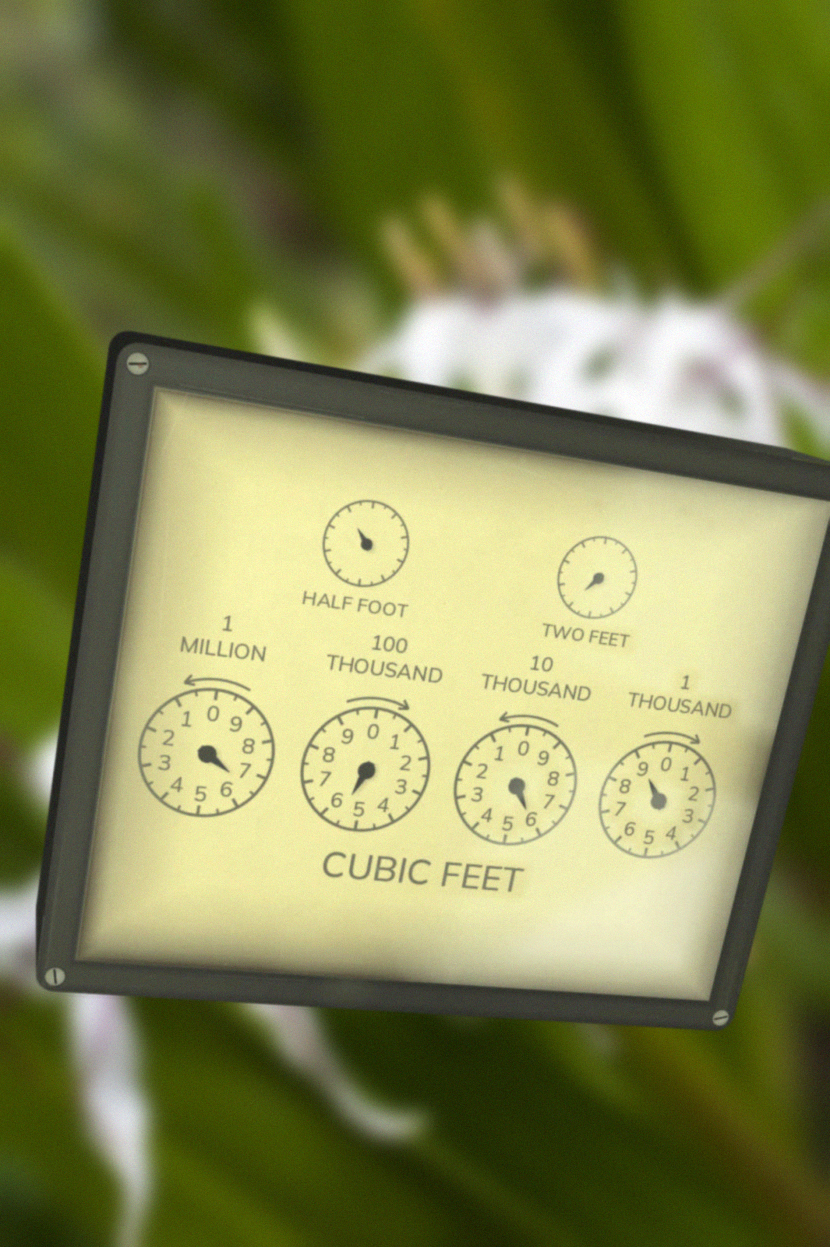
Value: **655900** ft³
